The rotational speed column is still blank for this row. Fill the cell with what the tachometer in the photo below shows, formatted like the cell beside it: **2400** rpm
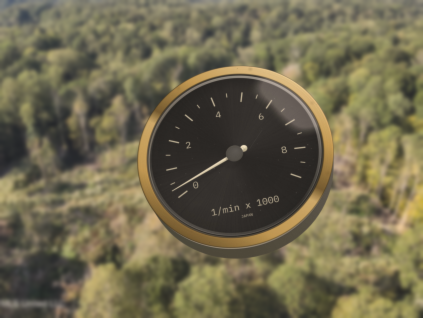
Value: **250** rpm
